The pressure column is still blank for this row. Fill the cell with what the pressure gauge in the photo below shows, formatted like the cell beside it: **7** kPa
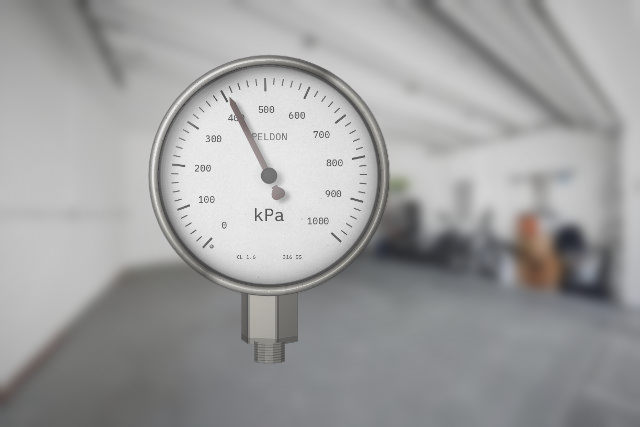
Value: **410** kPa
